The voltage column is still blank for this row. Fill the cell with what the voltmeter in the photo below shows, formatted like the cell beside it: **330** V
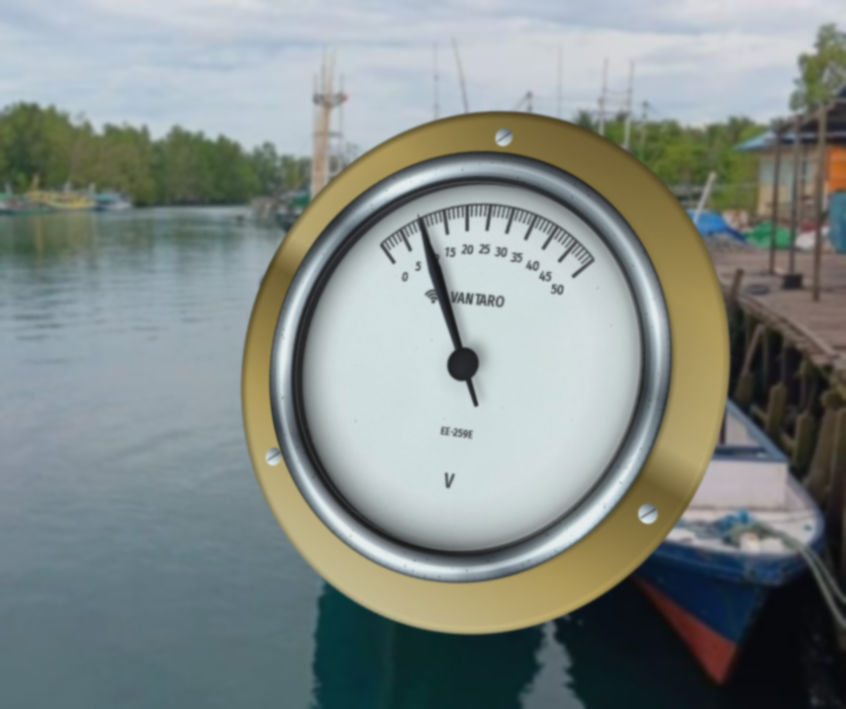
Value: **10** V
